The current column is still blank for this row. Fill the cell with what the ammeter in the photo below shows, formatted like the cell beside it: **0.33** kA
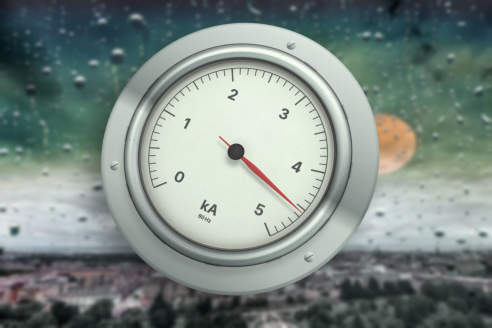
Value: **4.55** kA
